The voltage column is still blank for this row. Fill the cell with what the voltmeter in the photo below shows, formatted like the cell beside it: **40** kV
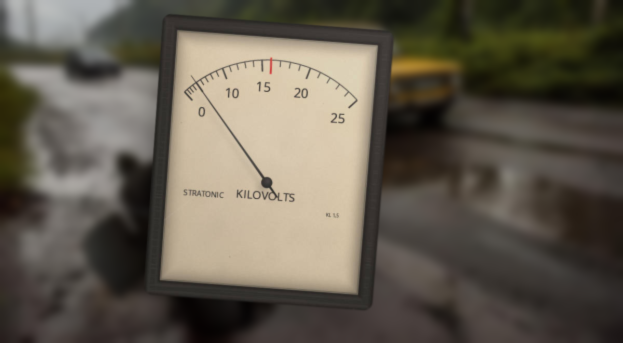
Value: **5** kV
